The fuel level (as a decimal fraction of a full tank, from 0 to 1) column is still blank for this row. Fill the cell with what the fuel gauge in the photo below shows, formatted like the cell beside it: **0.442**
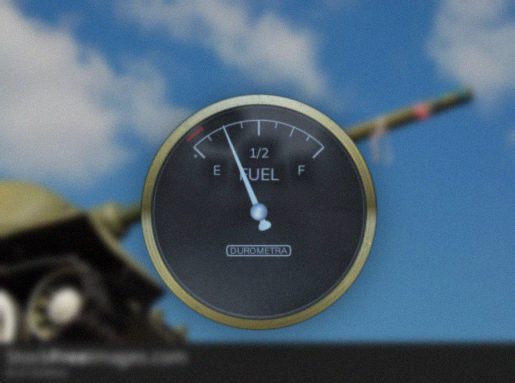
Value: **0.25**
